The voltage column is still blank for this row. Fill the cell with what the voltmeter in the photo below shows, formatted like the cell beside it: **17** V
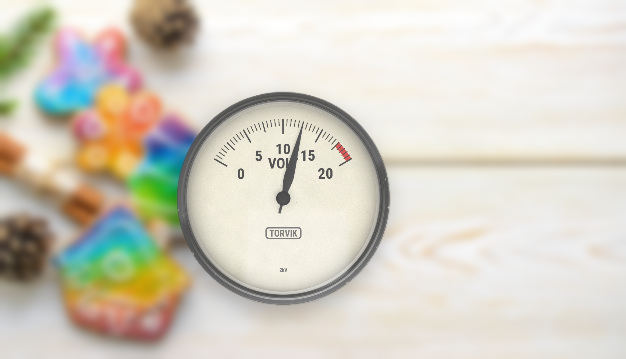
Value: **12.5** V
